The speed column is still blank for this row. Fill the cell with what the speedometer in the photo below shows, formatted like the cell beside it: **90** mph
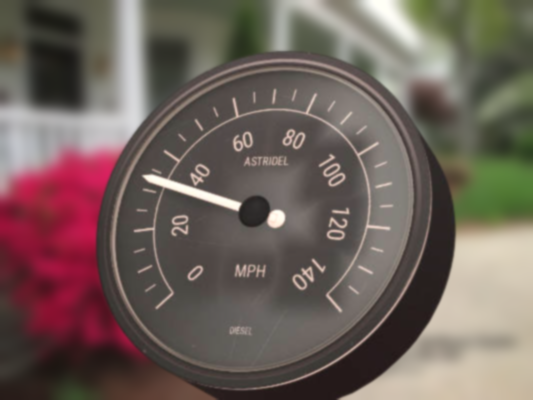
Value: **32.5** mph
